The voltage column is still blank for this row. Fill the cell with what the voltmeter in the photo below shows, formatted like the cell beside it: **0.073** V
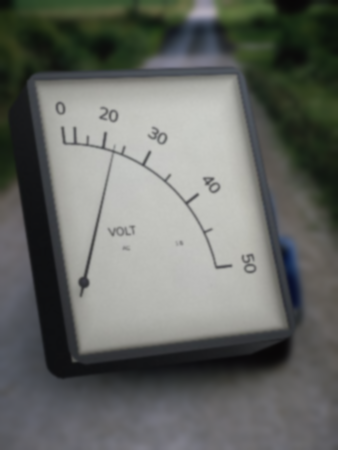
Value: **22.5** V
